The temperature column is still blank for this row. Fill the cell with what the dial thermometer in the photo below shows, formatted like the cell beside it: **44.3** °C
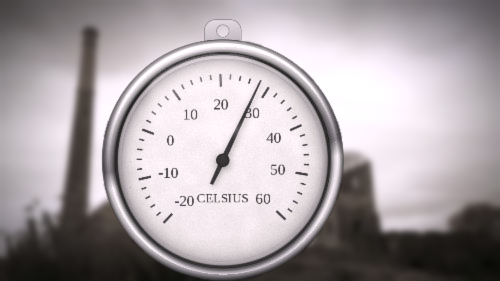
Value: **28** °C
